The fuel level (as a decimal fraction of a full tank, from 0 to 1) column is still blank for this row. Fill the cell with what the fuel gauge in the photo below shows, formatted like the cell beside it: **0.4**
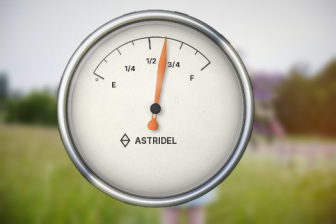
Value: **0.625**
